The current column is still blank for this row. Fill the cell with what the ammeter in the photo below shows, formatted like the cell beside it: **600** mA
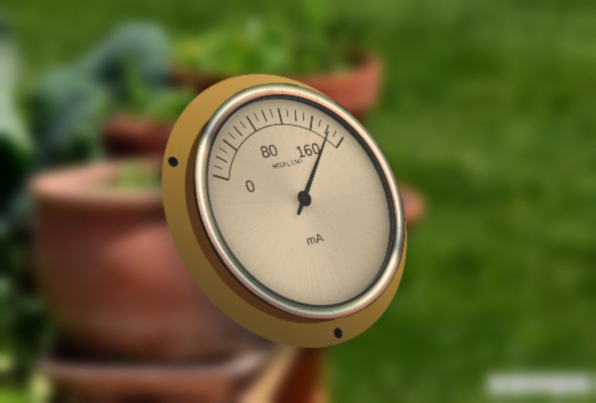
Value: **180** mA
